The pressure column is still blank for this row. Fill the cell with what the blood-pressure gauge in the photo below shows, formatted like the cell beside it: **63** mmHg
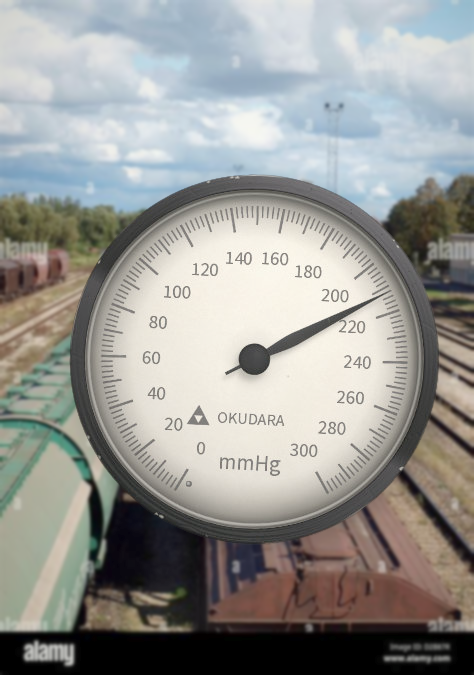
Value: **212** mmHg
